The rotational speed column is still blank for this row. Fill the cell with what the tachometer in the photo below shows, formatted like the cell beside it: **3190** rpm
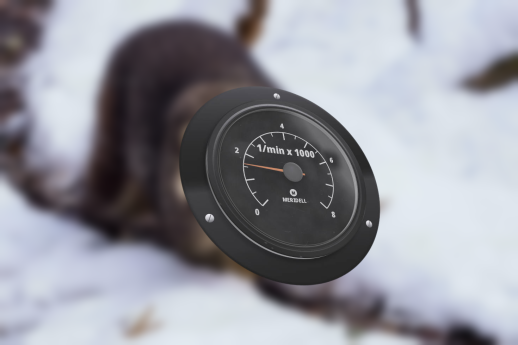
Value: **1500** rpm
